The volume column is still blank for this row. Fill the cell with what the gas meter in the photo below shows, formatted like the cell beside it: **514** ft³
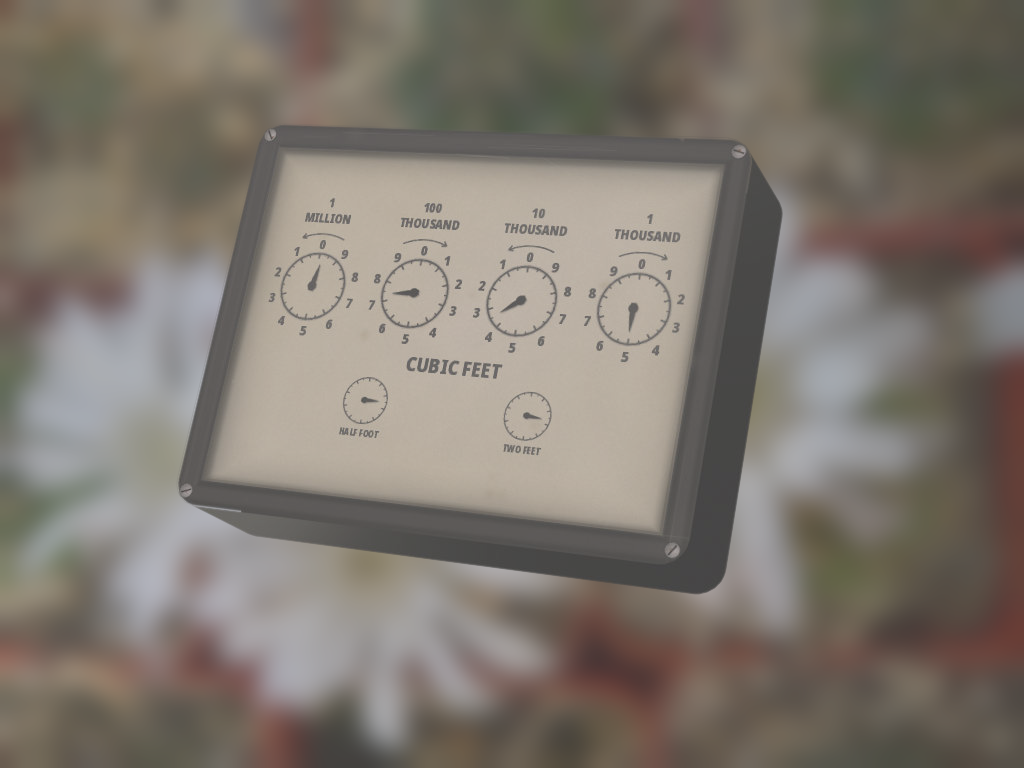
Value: **973500** ft³
